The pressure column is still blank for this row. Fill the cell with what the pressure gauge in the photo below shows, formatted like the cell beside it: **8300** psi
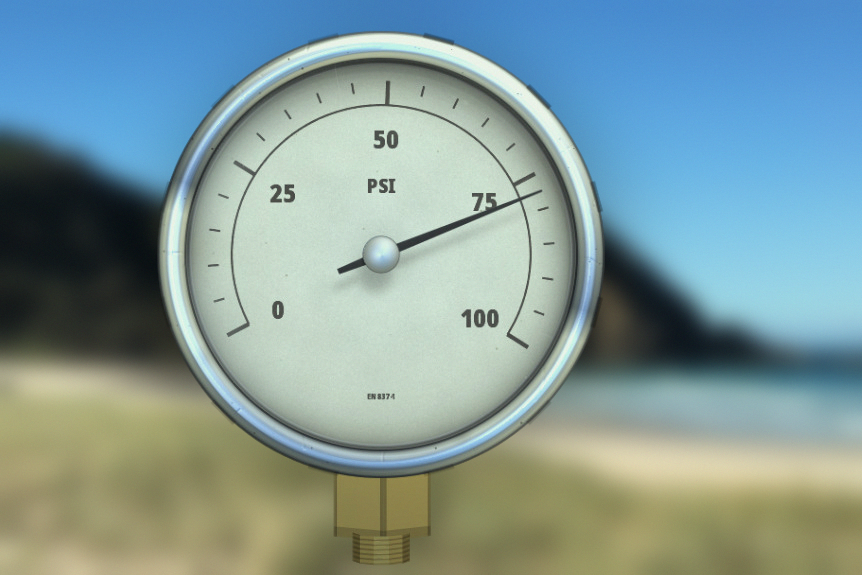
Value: **77.5** psi
